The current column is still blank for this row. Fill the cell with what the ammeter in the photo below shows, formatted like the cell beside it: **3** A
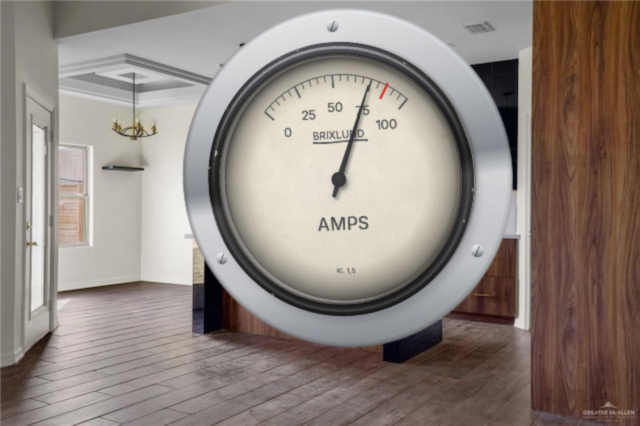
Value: **75** A
